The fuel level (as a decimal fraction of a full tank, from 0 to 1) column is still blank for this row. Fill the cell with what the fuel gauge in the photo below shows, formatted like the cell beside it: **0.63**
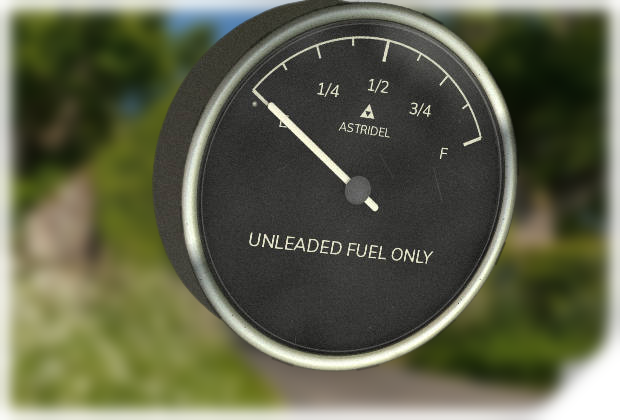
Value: **0**
